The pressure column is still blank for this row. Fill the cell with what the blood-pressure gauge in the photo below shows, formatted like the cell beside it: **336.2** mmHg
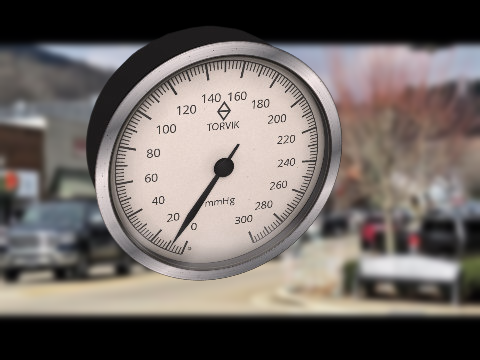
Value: **10** mmHg
